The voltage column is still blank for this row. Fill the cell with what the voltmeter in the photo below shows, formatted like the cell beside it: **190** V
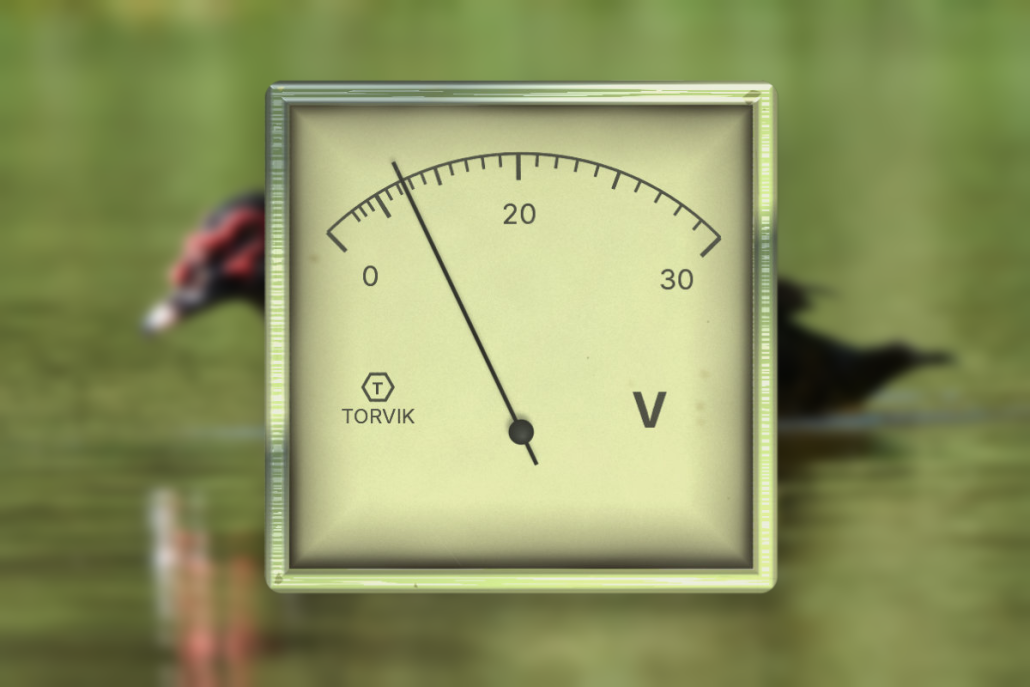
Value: **12.5** V
